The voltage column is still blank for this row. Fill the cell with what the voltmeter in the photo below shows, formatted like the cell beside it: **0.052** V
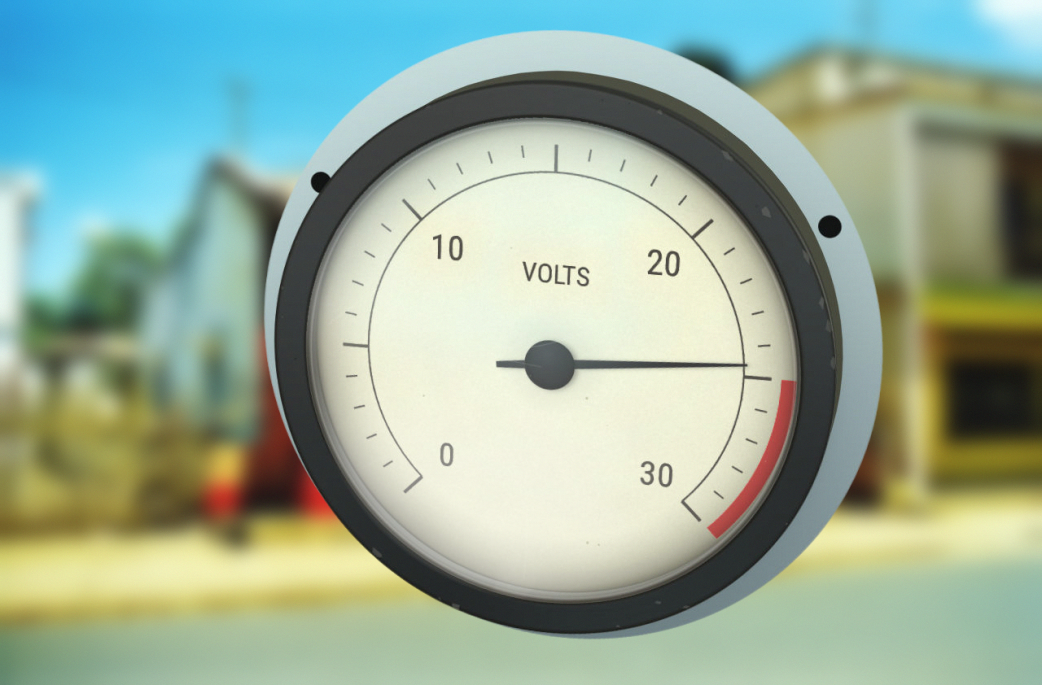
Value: **24.5** V
